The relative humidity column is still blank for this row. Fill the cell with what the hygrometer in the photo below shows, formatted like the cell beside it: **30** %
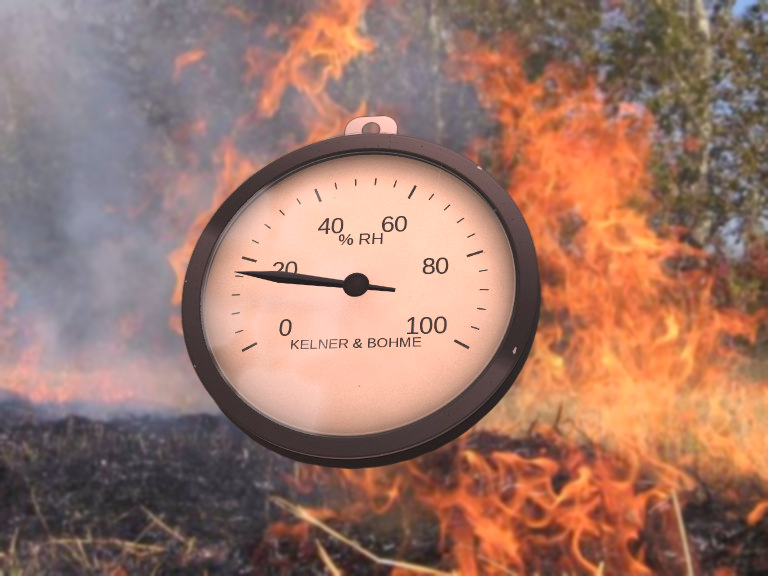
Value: **16** %
